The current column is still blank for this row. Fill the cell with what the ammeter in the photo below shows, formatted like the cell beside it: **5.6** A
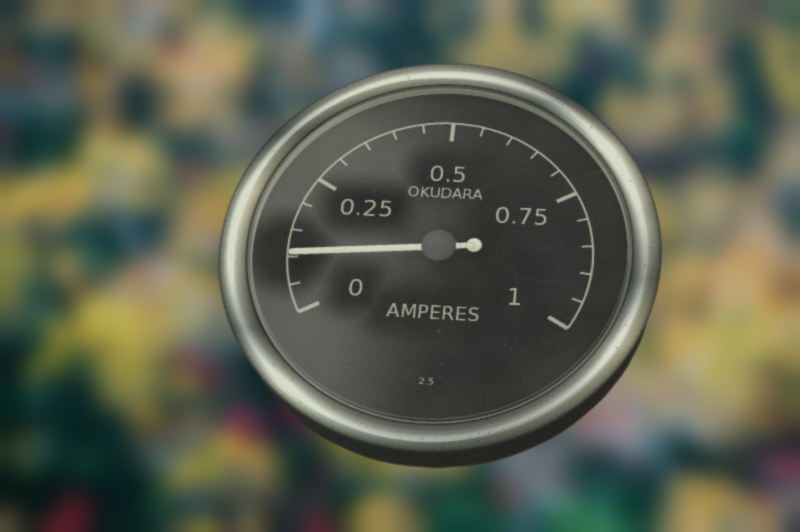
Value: **0.1** A
